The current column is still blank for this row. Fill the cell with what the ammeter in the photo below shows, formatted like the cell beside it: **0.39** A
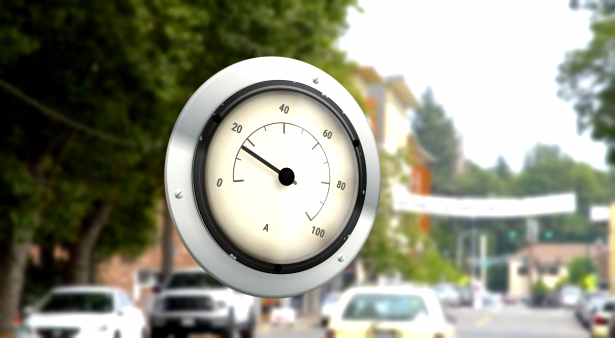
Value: **15** A
